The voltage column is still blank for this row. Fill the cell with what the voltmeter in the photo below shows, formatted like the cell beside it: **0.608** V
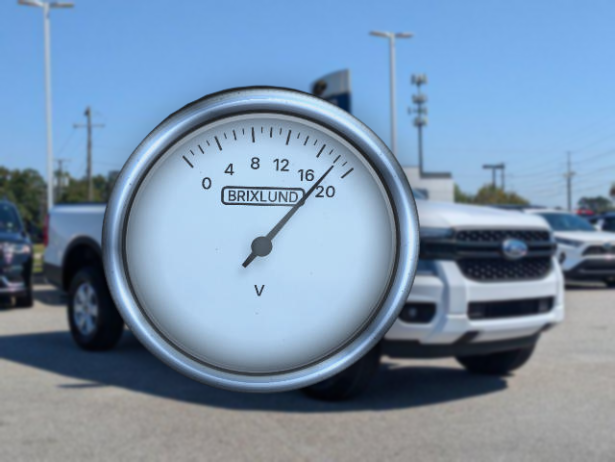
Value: **18** V
